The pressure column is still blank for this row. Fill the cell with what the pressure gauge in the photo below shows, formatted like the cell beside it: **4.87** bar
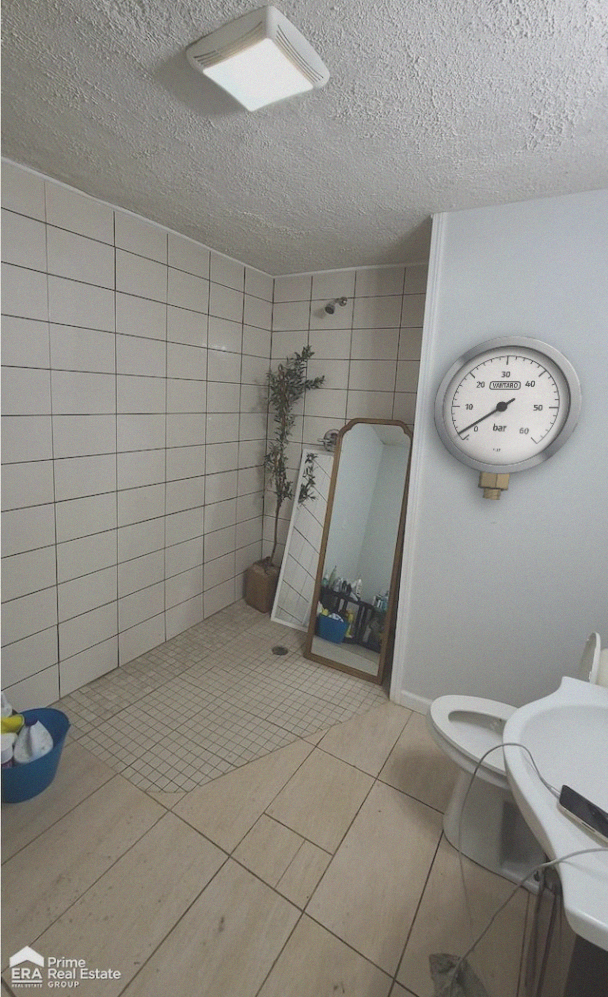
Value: **2** bar
